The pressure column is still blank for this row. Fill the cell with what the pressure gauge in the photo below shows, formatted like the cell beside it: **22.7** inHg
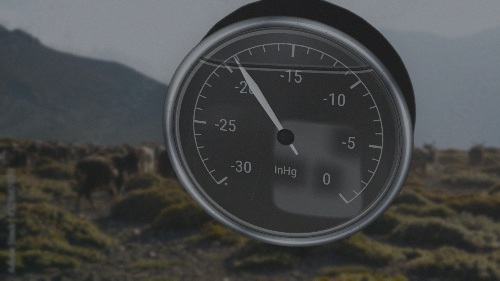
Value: **-19** inHg
